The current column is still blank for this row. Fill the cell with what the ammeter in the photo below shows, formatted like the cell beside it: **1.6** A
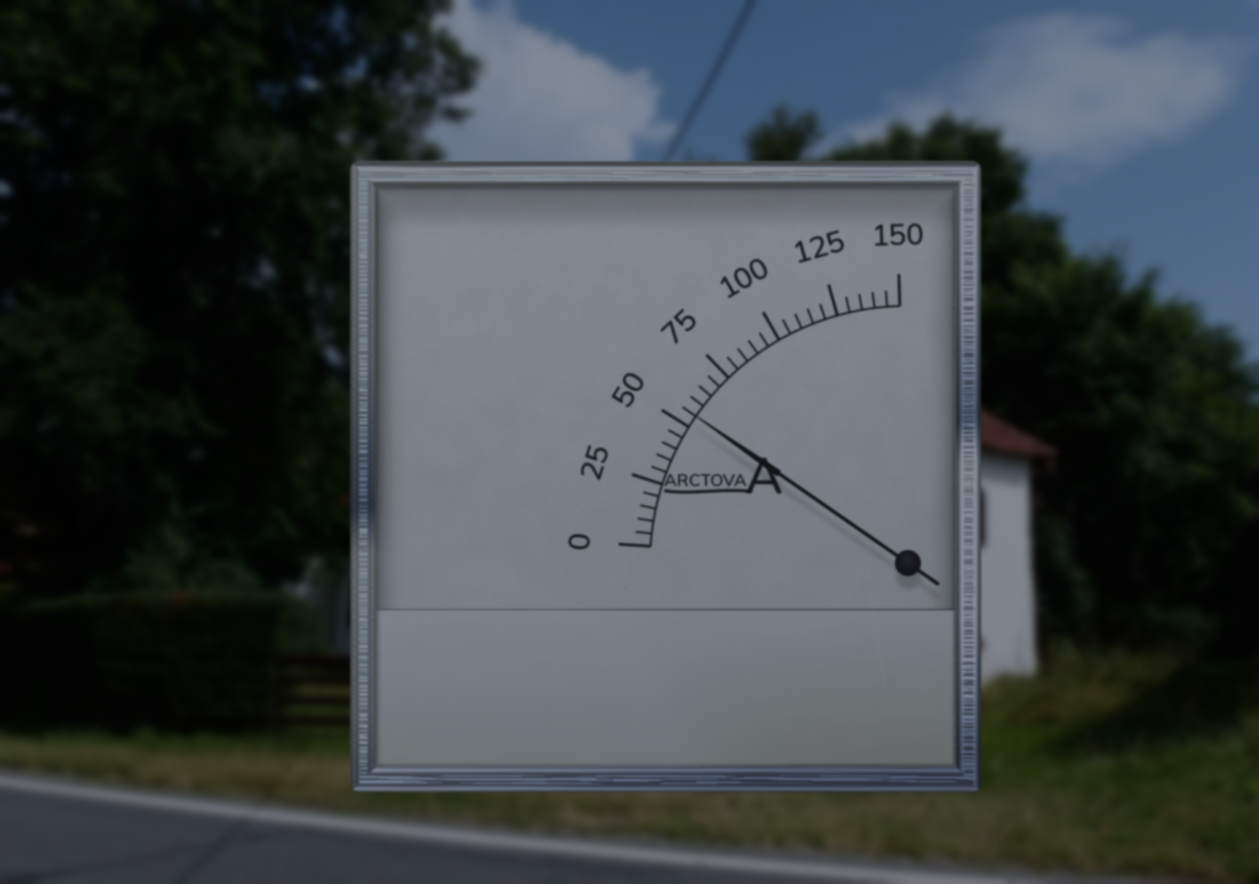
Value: **55** A
